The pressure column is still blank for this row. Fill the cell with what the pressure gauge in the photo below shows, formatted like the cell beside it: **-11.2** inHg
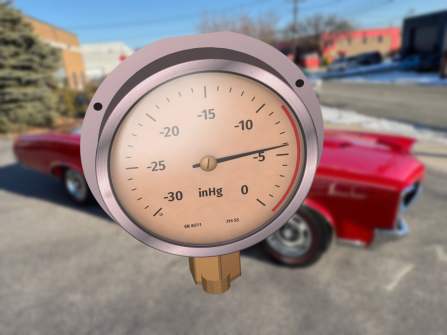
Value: **-6** inHg
